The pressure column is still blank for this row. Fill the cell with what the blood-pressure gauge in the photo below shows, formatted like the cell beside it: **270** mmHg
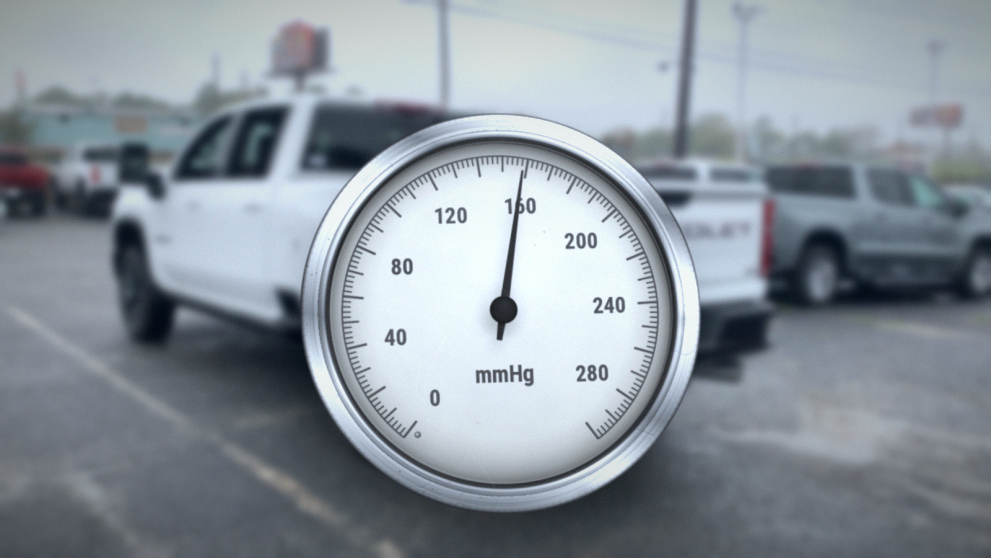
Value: **158** mmHg
